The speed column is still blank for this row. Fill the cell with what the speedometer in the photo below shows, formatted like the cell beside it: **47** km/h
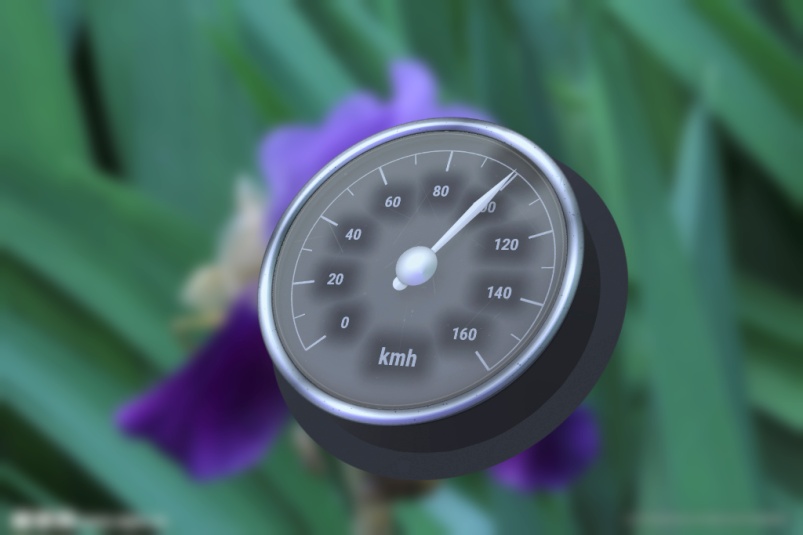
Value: **100** km/h
